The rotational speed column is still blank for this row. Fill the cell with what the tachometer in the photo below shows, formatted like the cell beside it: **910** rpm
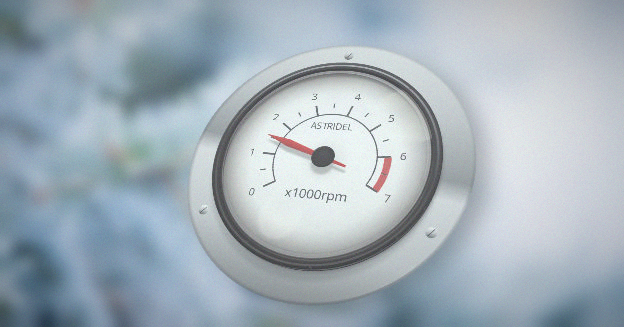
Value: **1500** rpm
